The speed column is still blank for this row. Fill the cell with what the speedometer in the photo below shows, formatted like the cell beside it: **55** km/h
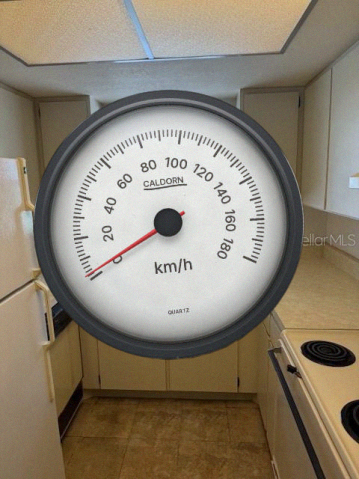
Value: **2** km/h
